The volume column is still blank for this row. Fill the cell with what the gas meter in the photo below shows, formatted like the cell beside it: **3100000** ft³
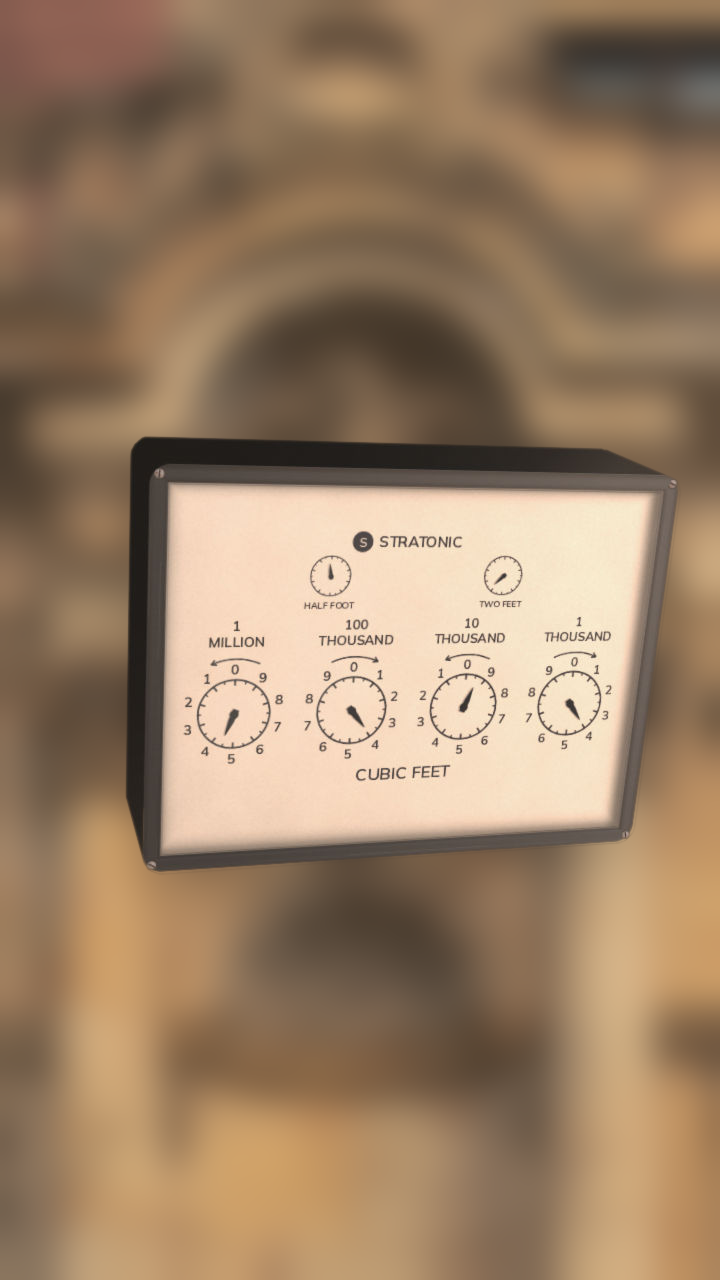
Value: **439400** ft³
